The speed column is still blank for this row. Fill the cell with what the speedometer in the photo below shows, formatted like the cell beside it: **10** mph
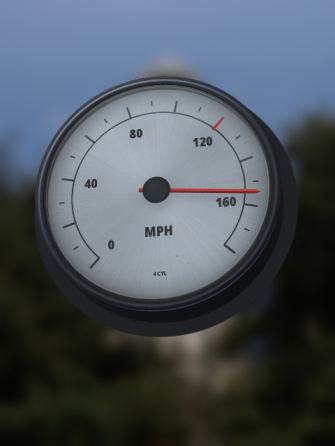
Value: **155** mph
